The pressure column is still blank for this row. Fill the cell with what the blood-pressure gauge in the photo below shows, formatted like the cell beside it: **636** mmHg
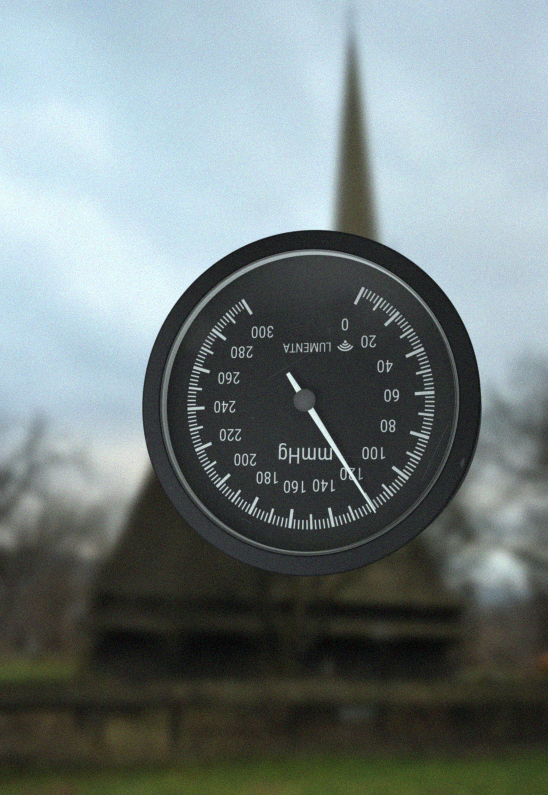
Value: **120** mmHg
